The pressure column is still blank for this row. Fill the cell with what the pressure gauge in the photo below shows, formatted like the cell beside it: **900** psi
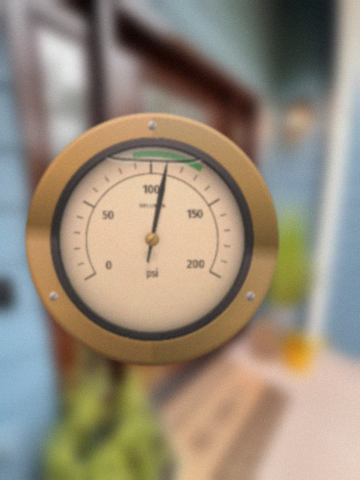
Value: **110** psi
